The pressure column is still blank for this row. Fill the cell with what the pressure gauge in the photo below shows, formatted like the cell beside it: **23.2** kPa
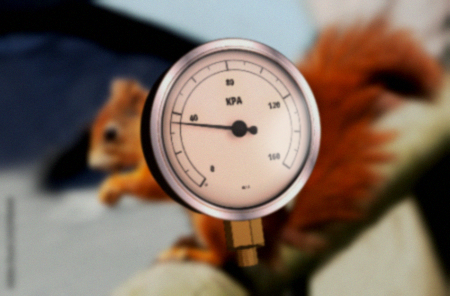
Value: **35** kPa
